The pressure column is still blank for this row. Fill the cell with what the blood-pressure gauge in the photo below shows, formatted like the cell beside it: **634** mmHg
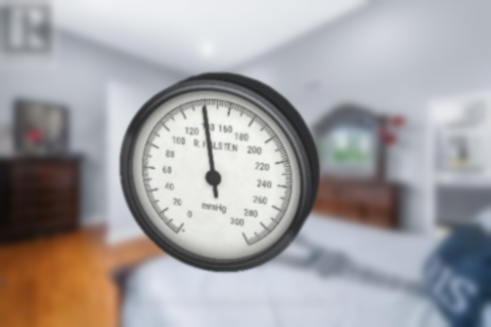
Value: **140** mmHg
